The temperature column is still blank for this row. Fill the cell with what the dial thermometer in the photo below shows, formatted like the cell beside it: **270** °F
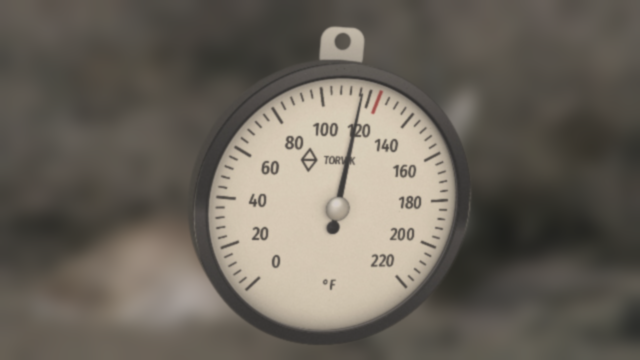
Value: **116** °F
